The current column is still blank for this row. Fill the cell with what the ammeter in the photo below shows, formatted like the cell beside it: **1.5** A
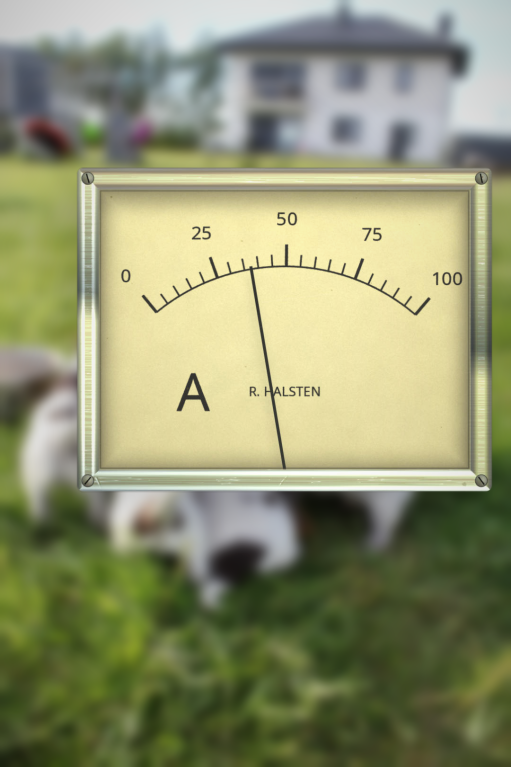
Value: **37.5** A
